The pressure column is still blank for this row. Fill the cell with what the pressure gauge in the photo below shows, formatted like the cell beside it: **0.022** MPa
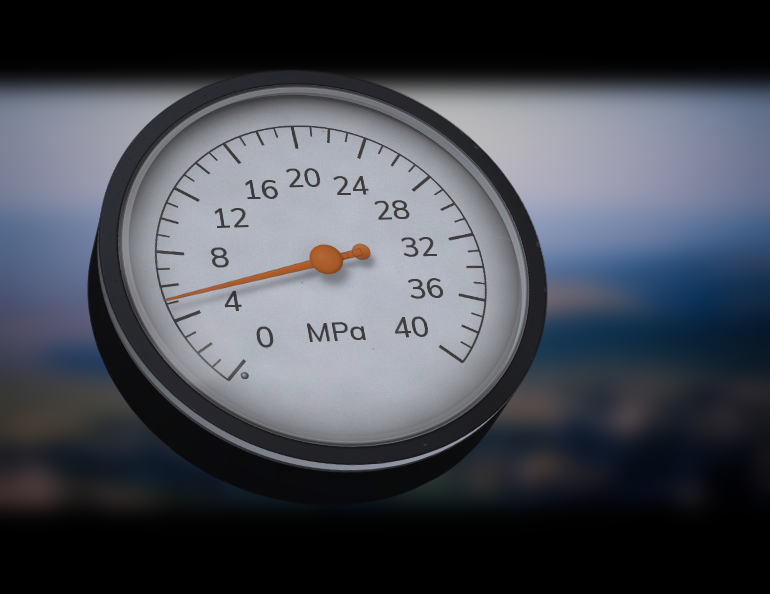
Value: **5** MPa
